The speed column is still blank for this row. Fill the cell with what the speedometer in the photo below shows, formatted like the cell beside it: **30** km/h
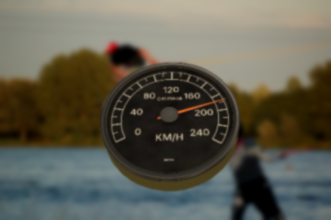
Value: **190** km/h
